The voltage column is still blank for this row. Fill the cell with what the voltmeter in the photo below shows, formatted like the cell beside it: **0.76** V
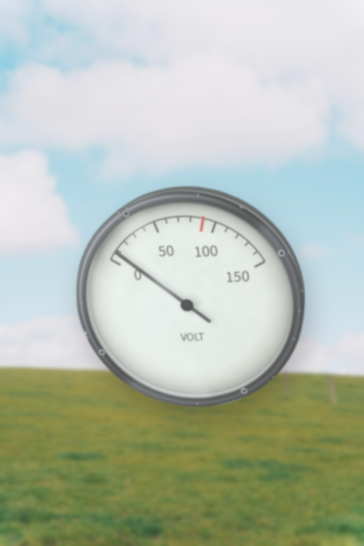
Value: **10** V
